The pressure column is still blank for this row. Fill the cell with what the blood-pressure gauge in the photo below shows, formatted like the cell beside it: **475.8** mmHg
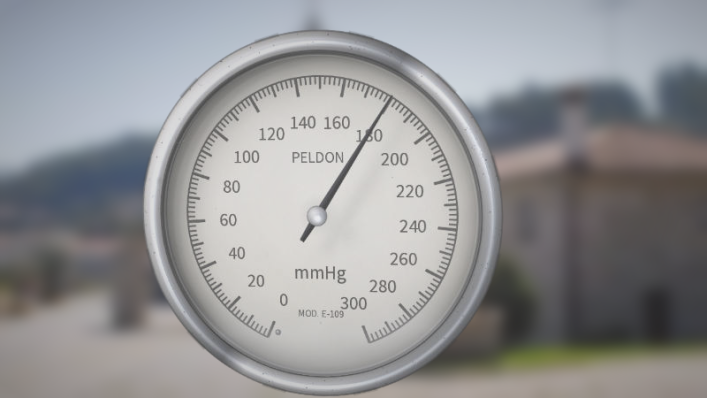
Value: **180** mmHg
